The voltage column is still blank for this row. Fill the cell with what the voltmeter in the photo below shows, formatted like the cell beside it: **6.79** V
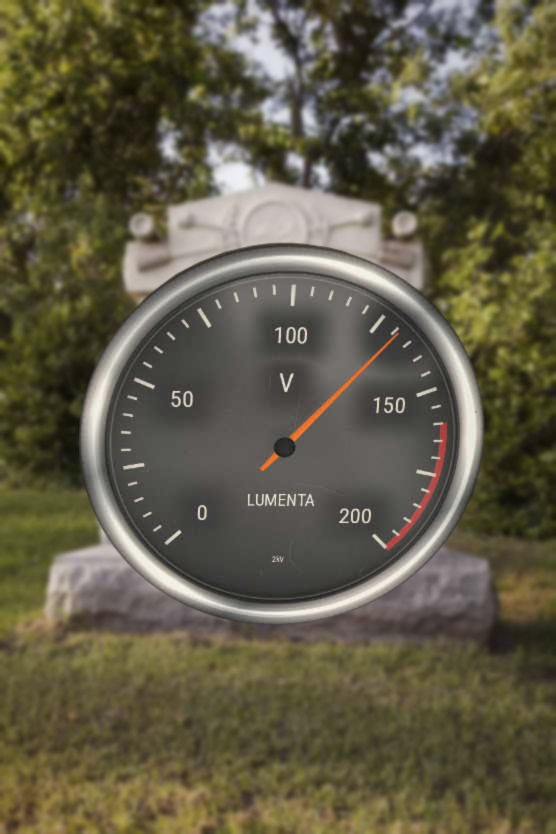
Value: **130** V
